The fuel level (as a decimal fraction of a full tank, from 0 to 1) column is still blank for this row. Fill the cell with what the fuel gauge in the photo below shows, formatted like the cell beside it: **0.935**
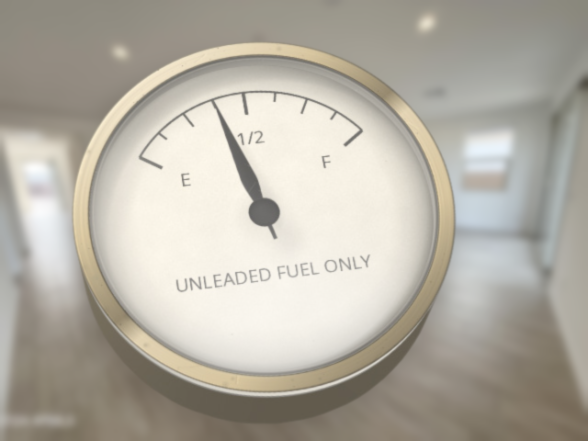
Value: **0.375**
